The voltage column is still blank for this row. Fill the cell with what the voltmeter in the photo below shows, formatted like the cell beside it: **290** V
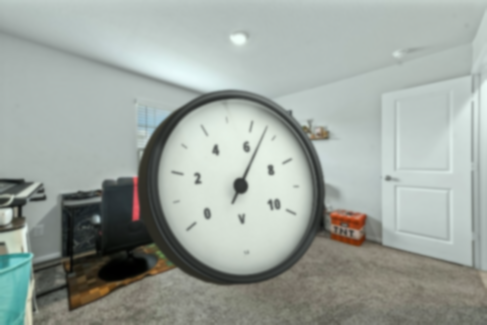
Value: **6.5** V
